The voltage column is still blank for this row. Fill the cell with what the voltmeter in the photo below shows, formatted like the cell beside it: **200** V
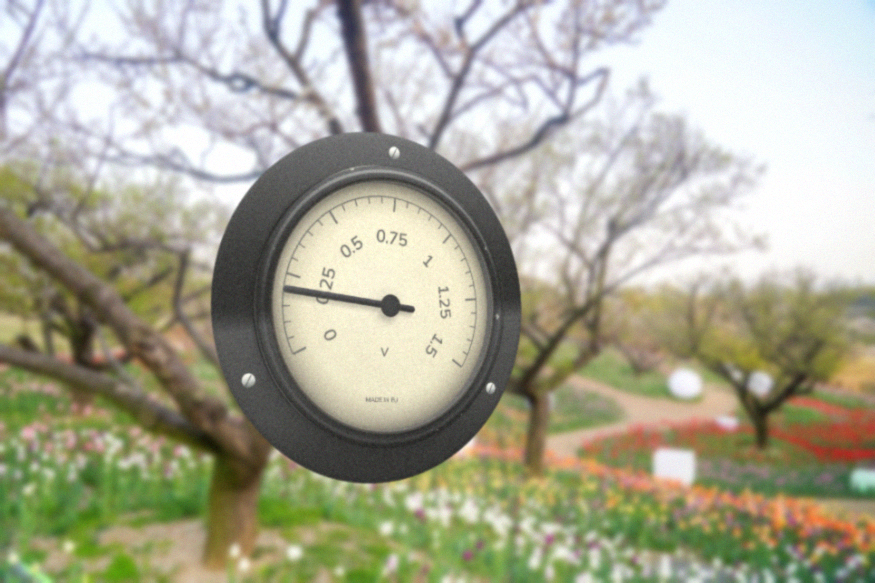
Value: **0.2** V
